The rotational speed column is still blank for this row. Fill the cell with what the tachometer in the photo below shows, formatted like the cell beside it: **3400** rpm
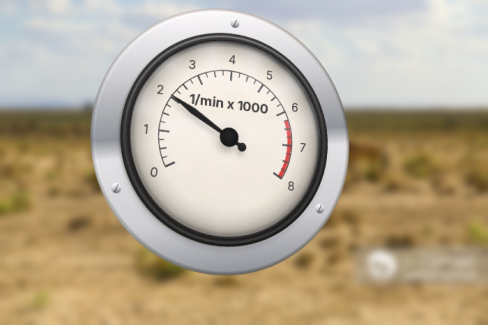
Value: **2000** rpm
